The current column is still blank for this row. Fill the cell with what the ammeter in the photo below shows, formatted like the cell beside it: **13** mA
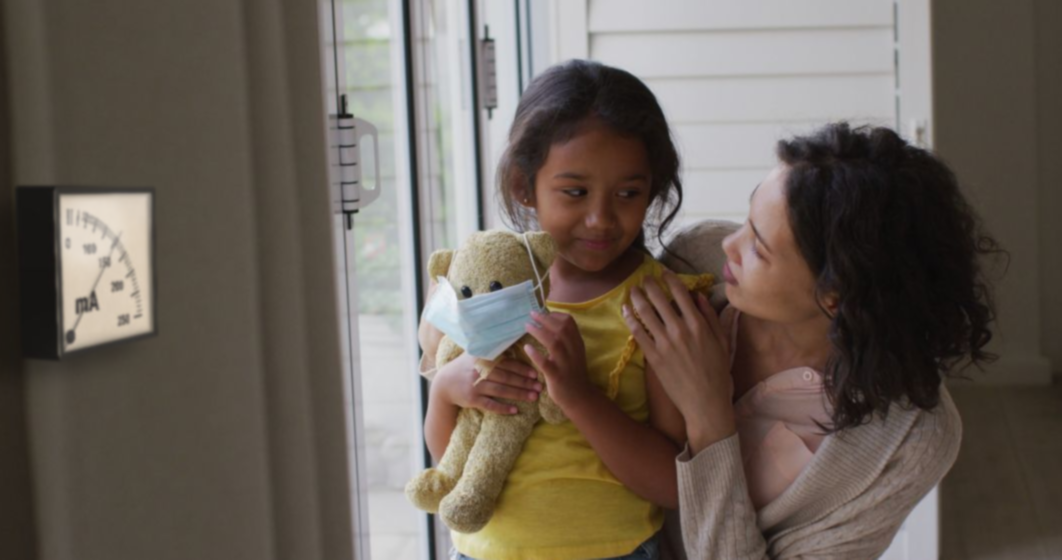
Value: **150** mA
